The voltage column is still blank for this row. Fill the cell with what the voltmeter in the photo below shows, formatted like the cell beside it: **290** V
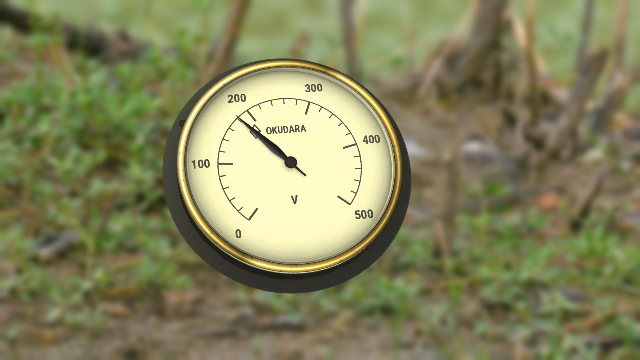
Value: **180** V
